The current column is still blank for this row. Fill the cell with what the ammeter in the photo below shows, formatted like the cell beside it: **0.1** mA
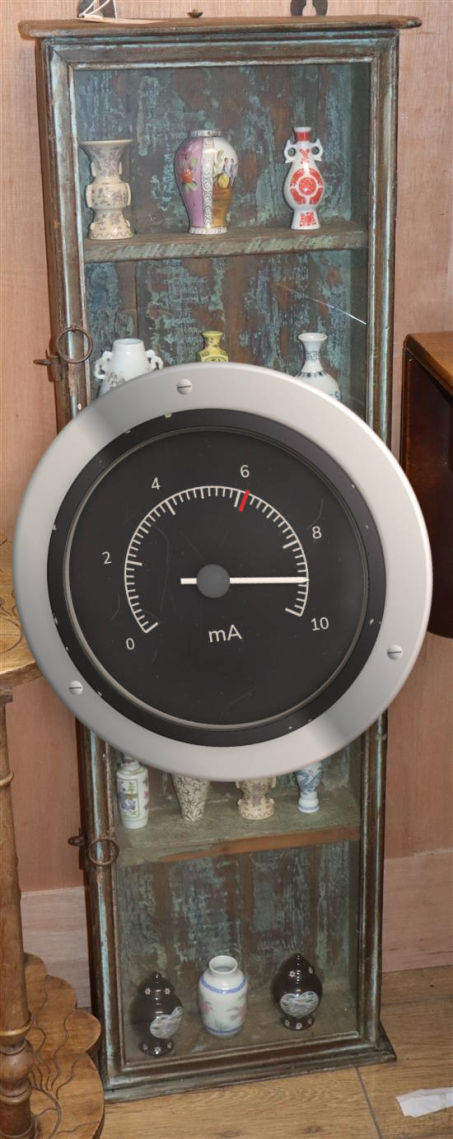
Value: **9** mA
